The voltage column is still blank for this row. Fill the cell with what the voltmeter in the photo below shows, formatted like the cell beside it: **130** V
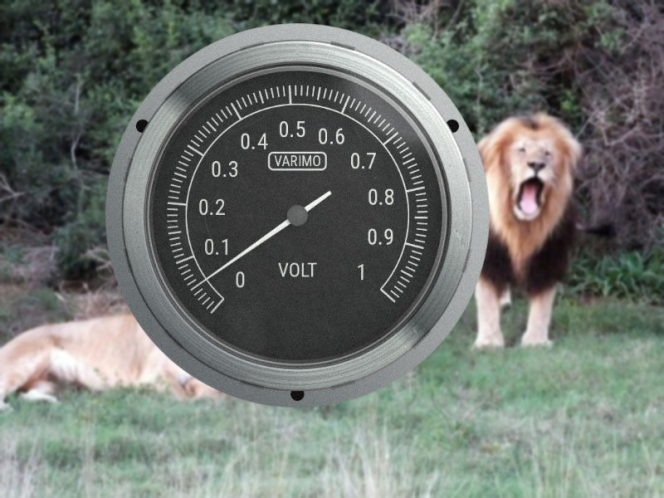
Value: **0.05** V
